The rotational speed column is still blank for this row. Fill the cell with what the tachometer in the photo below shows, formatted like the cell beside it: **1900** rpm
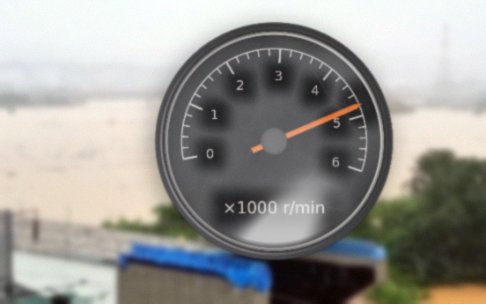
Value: **4800** rpm
